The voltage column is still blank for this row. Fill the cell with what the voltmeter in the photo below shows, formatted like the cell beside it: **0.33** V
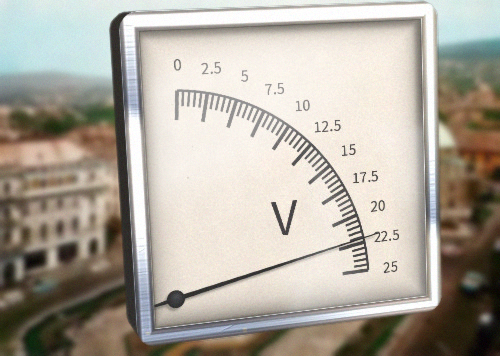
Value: **22** V
